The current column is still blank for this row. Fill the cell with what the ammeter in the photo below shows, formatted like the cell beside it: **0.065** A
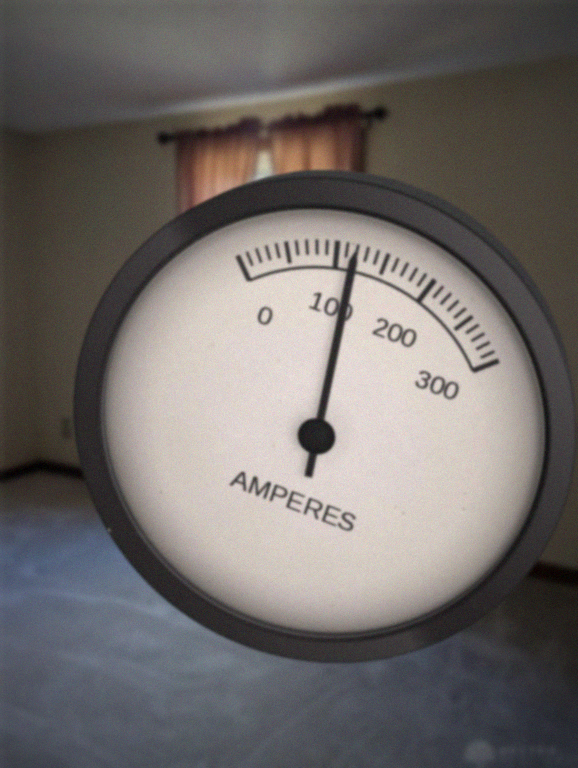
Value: **120** A
